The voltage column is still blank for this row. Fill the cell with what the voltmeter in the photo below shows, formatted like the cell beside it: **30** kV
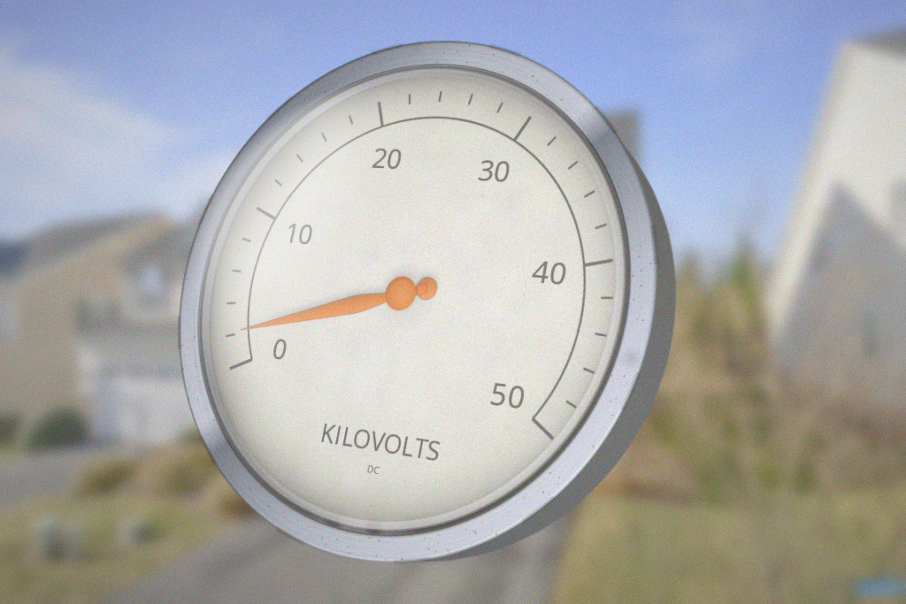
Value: **2** kV
